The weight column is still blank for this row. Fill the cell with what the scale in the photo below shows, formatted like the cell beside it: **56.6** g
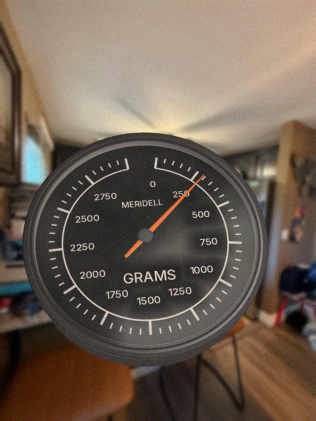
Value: **300** g
